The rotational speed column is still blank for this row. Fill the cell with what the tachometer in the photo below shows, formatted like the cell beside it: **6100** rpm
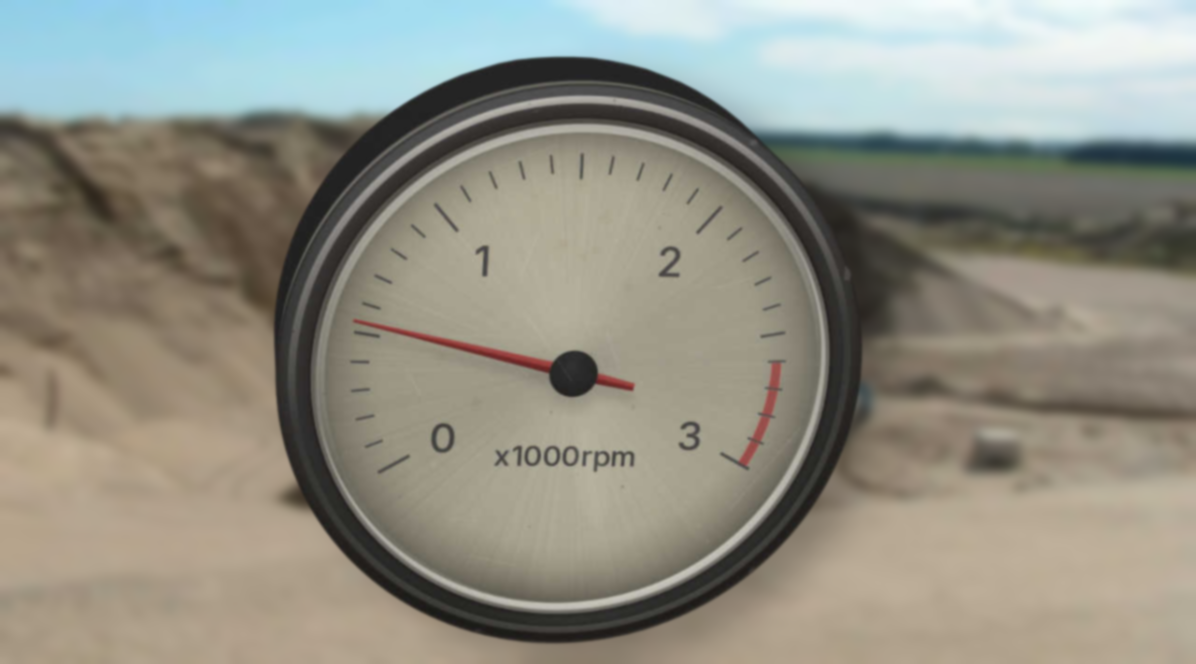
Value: **550** rpm
